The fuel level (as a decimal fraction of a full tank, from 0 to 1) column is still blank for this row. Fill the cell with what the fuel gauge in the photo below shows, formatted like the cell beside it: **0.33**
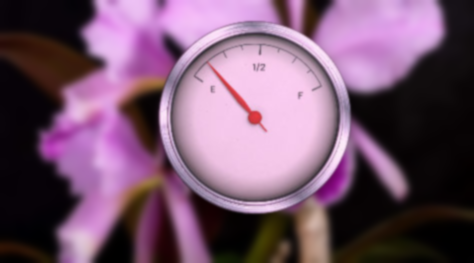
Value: **0.125**
